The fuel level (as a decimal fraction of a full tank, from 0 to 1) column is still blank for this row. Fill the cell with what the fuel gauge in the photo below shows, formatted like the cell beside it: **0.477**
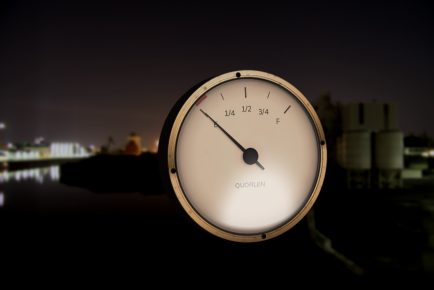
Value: **0**
